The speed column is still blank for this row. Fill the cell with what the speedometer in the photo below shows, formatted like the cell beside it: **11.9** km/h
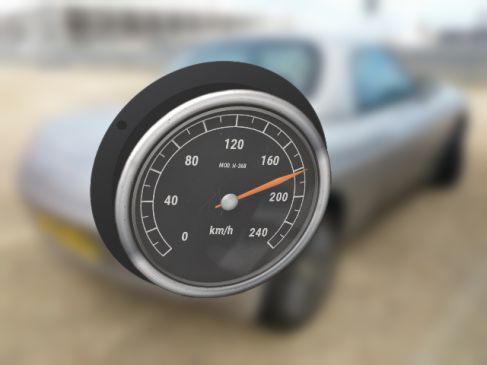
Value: **180** km/h
